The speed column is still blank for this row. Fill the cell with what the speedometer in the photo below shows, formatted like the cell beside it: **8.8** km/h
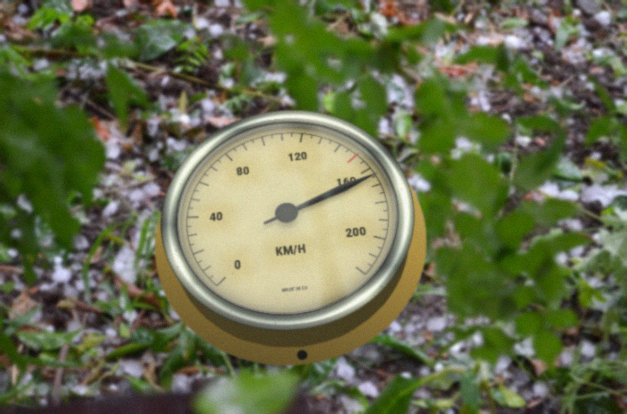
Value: **165** km/h
